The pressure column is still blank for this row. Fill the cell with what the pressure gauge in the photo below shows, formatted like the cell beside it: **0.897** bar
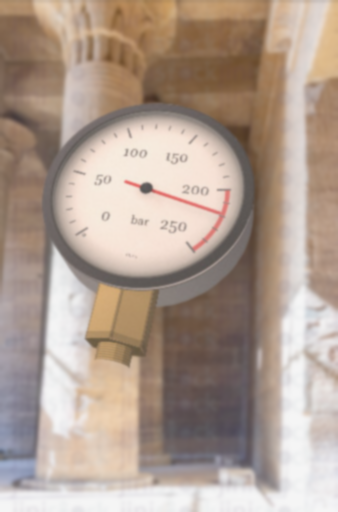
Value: **220** bar
